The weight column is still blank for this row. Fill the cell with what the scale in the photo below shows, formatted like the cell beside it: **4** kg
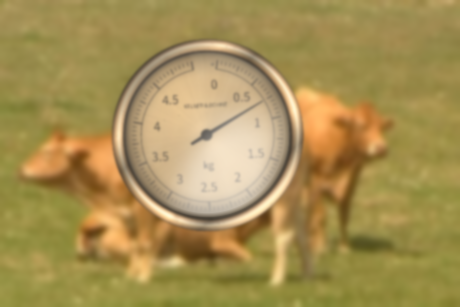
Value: **0.75** kg
